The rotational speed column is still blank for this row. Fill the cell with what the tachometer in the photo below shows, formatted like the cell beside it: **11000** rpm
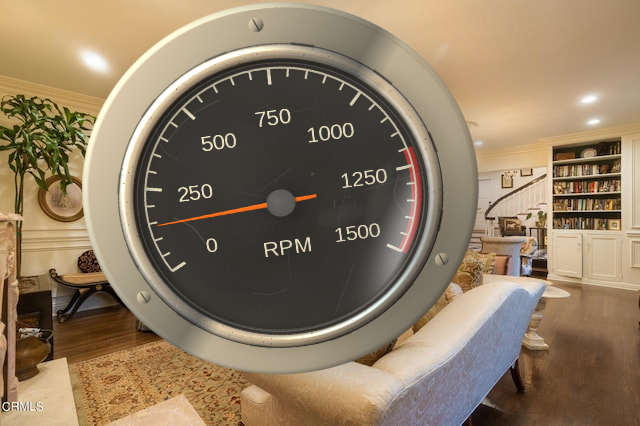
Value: **150** rpm
